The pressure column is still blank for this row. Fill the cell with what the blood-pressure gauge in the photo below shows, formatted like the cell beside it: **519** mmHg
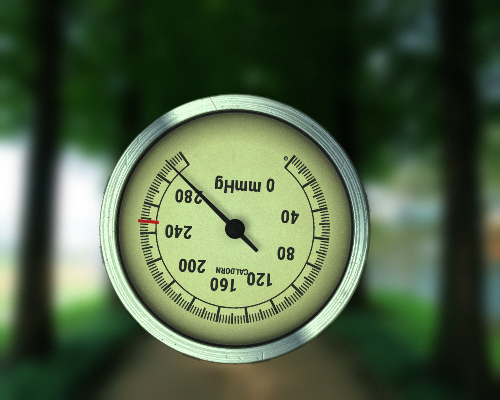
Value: **290** mmHg
